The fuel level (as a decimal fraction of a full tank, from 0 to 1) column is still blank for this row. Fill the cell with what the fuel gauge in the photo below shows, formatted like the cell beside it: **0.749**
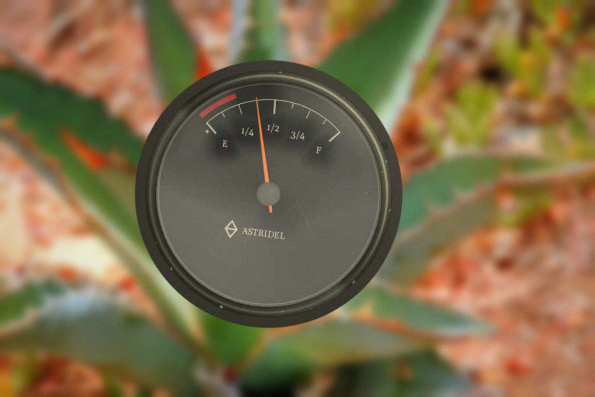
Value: **0.375**
